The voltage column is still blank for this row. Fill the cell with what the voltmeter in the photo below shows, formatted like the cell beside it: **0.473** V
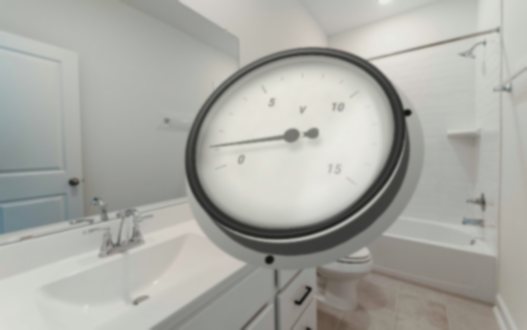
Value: **1** V
